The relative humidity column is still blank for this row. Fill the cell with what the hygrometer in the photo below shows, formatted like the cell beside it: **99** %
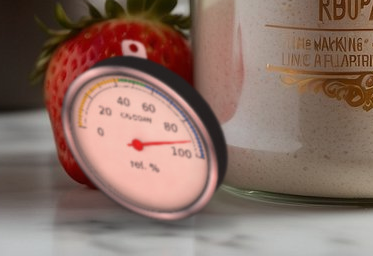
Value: **90** %
